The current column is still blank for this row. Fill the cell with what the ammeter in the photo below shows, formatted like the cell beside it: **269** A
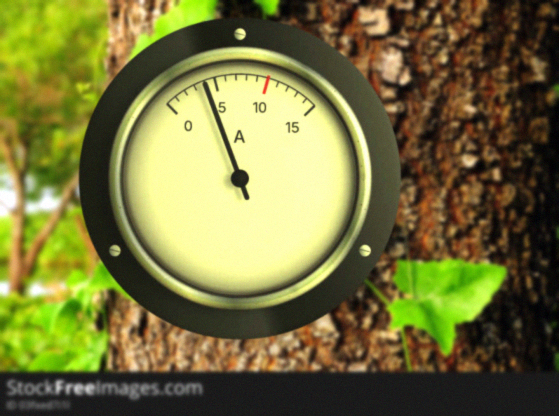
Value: **4** A
